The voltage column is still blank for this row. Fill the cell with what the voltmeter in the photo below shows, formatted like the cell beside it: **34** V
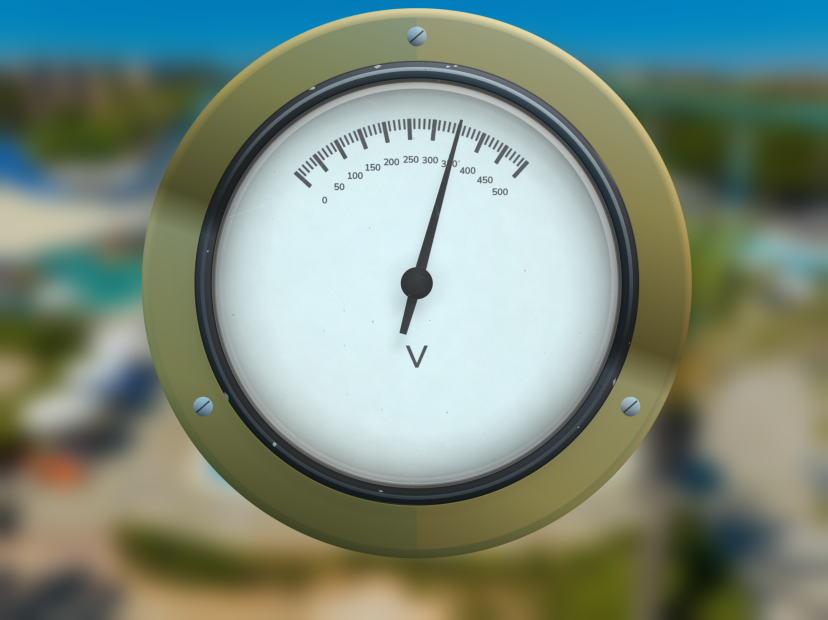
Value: **350** V
